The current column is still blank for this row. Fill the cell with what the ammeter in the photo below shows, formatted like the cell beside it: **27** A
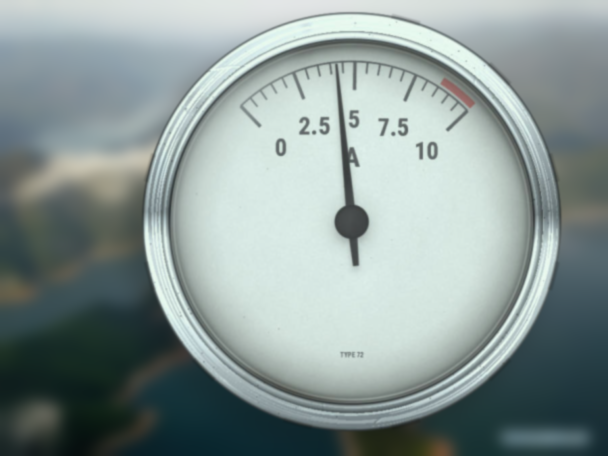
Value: **4.25** A
